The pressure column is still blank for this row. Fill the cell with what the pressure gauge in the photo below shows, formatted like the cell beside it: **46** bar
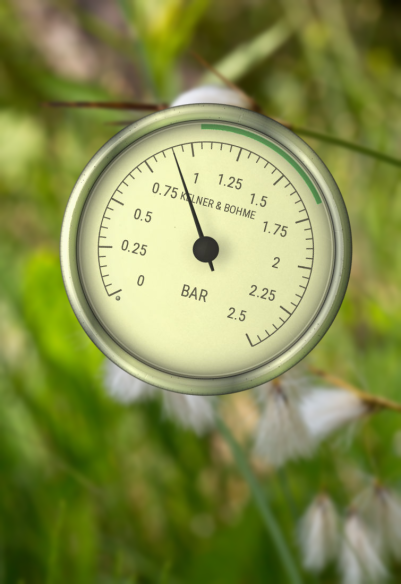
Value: **0.9** bar
